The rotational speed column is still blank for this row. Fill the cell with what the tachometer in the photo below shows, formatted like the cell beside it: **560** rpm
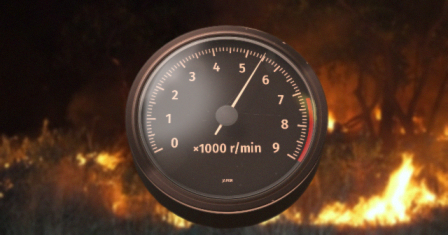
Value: **5500** rpm
